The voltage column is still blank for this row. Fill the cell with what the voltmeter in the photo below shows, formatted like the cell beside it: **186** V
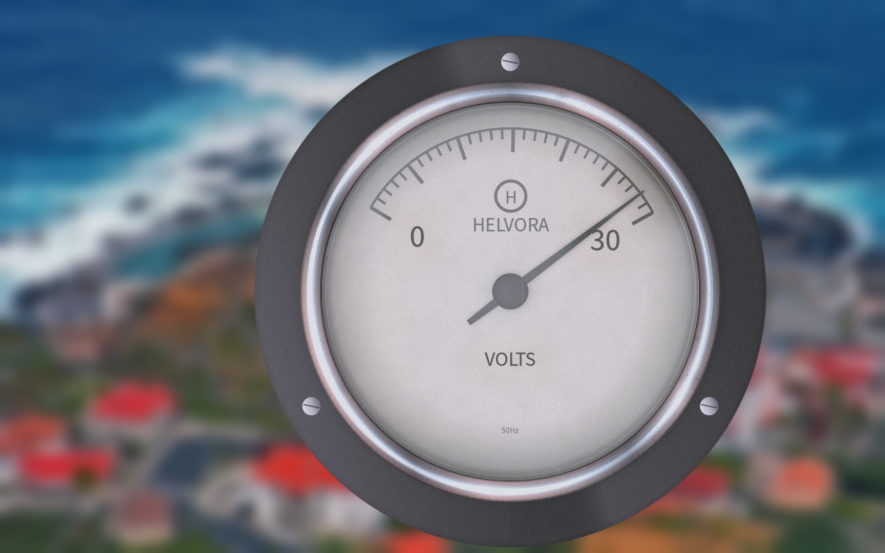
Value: **28** V
